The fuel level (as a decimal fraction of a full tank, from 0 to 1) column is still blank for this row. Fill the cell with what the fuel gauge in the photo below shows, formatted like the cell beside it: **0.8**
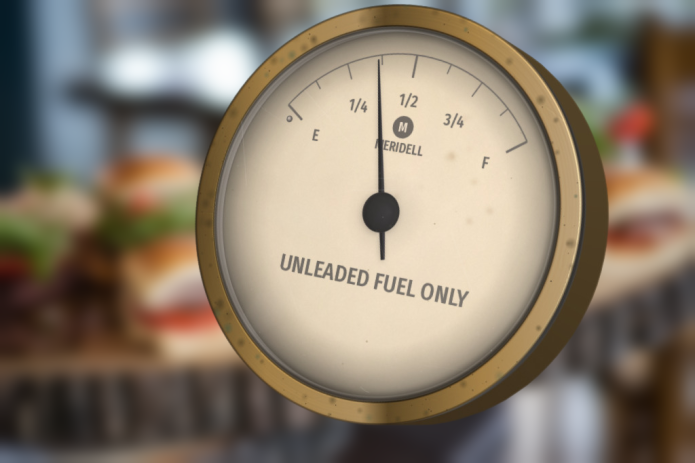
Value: **0.375**
